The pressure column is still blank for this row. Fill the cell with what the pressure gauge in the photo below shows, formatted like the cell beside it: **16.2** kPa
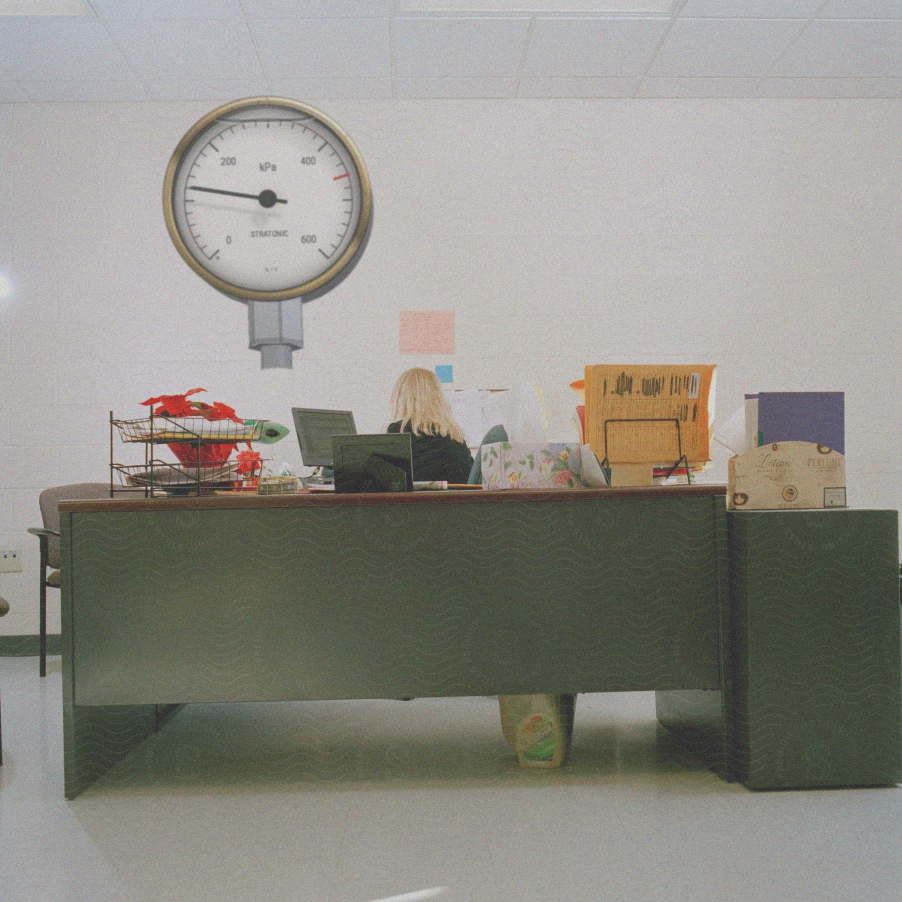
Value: **120** kPa
